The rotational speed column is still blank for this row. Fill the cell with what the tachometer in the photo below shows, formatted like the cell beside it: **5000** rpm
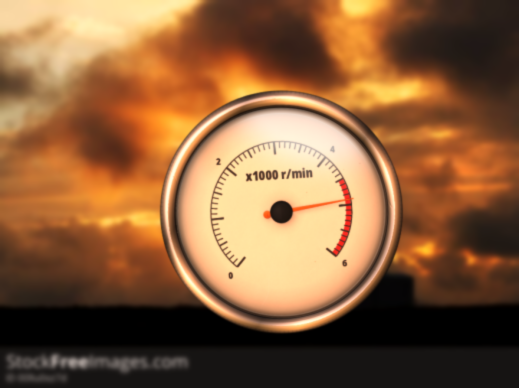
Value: **4900** rpm
